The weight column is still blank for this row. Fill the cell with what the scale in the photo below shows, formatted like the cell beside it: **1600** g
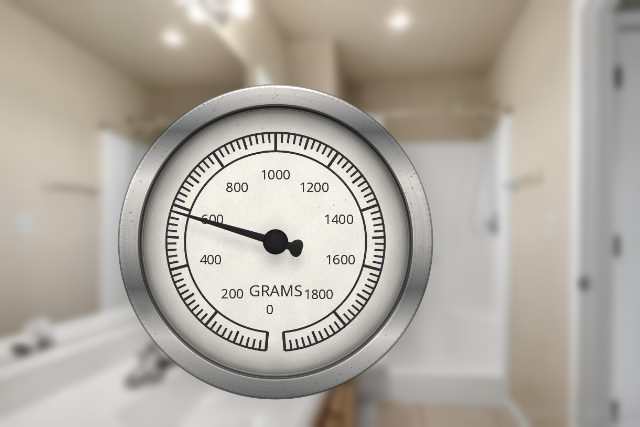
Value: **580** g
